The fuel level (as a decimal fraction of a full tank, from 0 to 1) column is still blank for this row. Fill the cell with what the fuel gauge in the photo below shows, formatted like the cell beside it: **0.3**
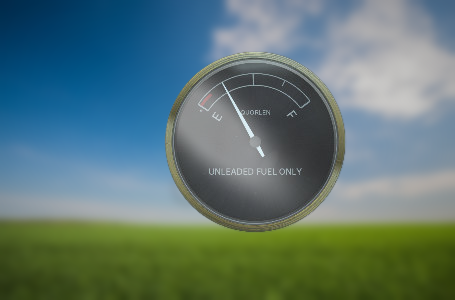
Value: **0.25**
